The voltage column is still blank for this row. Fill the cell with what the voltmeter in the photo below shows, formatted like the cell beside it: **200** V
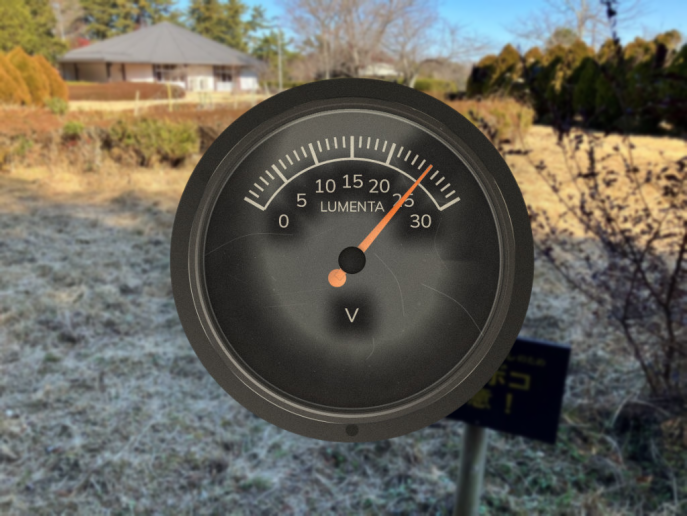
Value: **25** V
